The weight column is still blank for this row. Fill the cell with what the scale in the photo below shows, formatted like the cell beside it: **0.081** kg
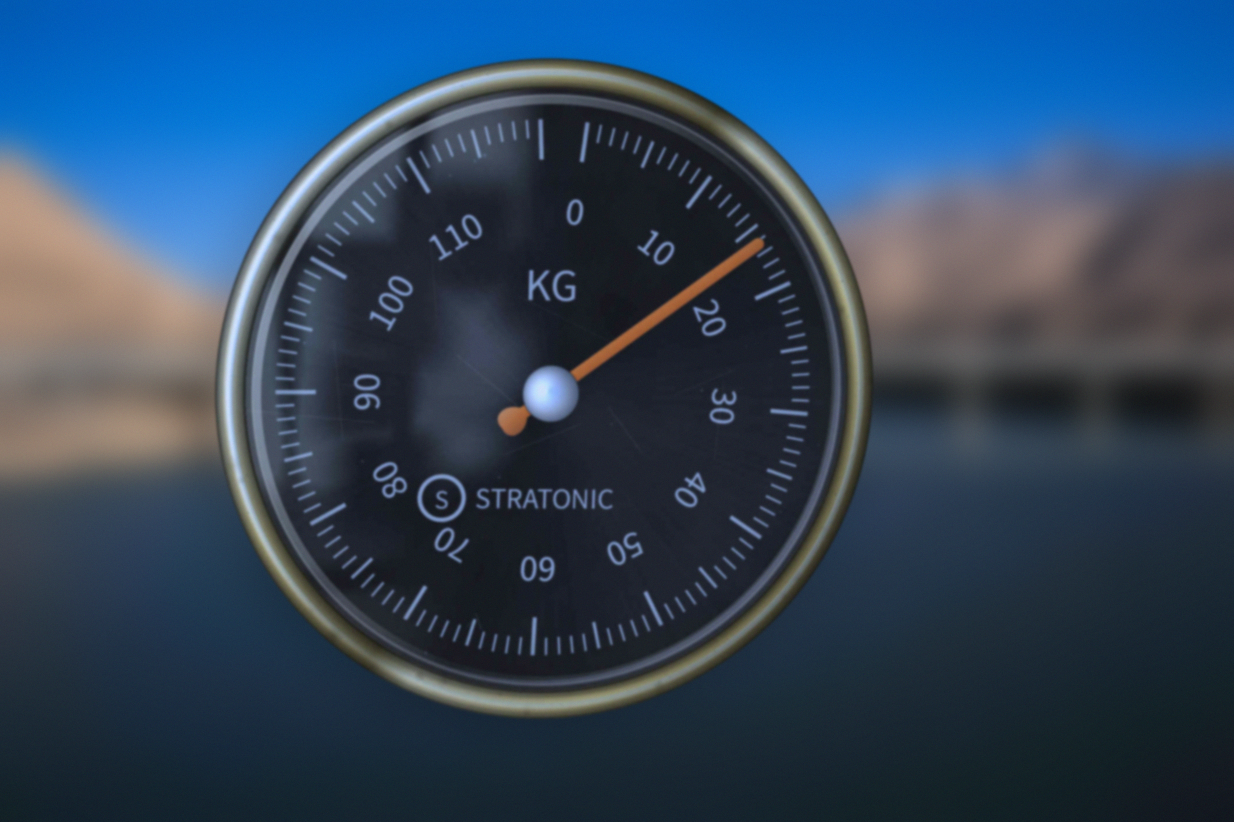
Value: **16** kg
